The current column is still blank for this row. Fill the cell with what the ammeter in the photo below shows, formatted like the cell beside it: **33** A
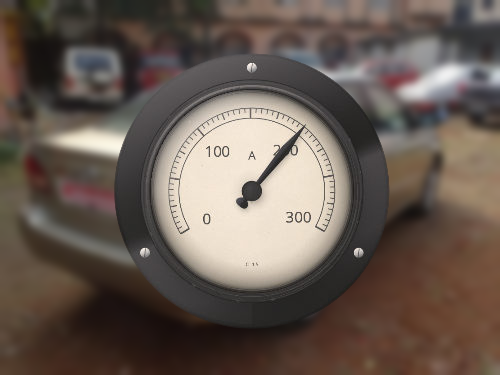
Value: **200** A
